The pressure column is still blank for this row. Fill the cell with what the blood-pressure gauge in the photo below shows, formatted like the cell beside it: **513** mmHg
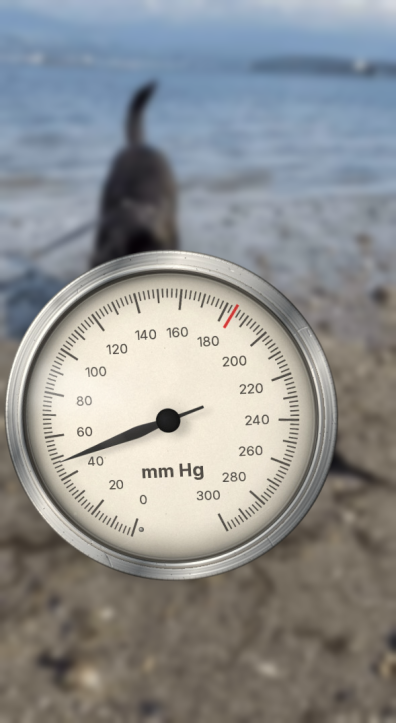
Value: **48** mmHg
